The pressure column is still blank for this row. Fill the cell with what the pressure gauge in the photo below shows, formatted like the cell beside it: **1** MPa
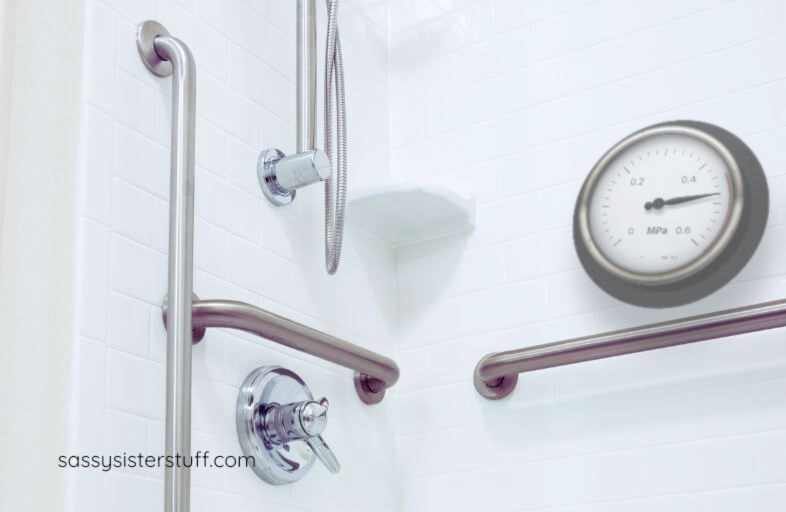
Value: **0.48** MPa
